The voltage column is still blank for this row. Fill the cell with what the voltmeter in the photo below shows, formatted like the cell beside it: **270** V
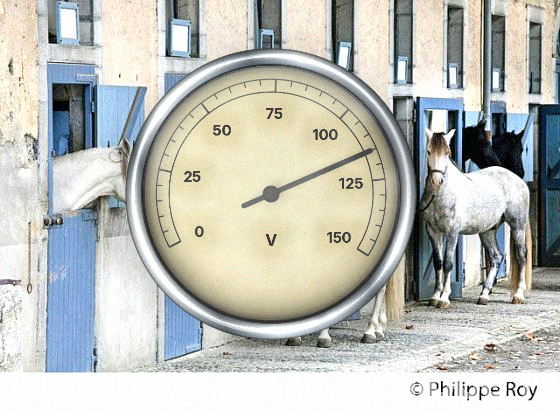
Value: **115** V
